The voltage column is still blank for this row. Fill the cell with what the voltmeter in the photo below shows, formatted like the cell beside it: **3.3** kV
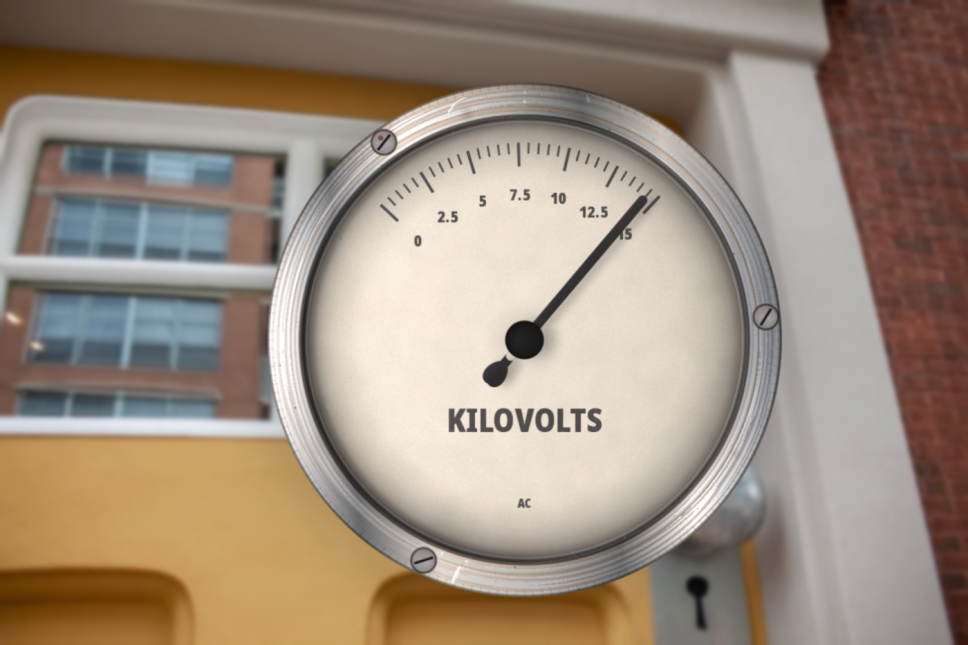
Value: **14.5** kV
